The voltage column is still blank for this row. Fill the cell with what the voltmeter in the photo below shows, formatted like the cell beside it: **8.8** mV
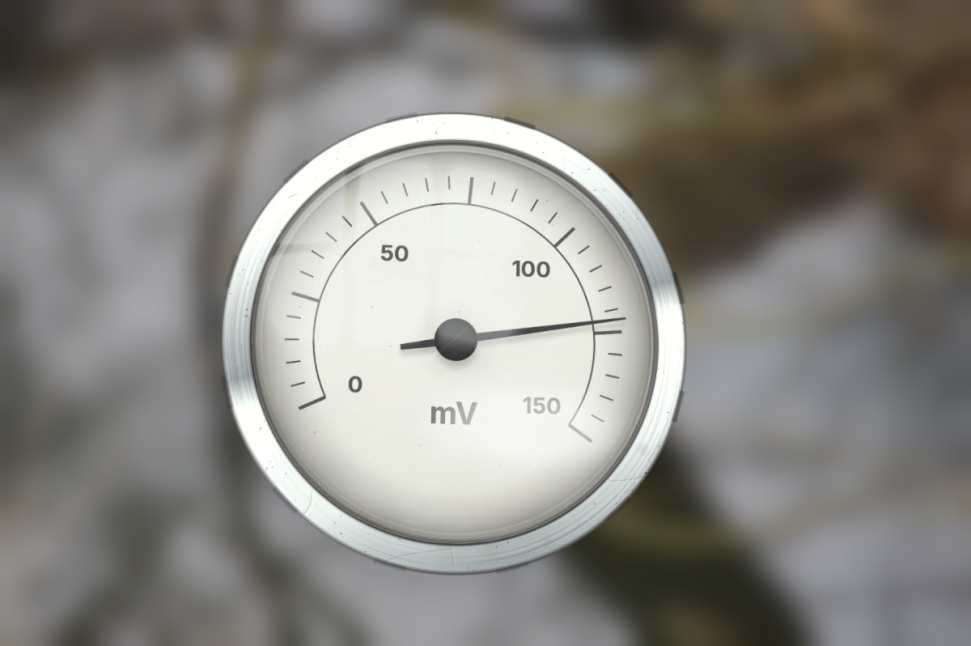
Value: **122.5** mV
